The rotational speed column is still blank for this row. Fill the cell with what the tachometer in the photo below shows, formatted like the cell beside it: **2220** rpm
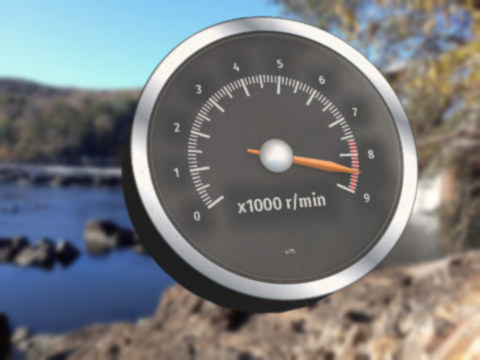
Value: **8500** rpm
